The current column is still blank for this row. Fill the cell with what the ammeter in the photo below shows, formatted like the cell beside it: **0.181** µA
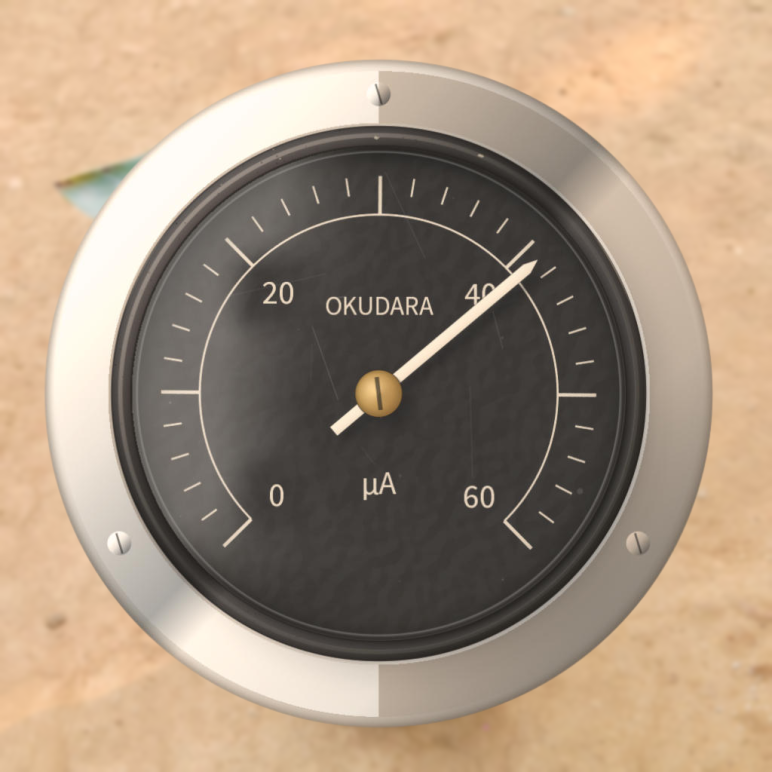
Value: **41** µA
